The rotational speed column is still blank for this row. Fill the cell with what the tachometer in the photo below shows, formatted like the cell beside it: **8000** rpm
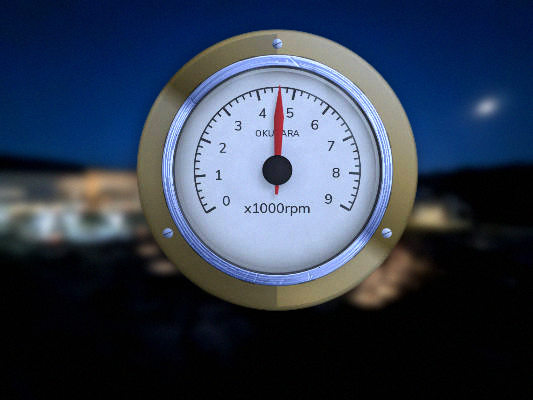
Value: **4600** rpm
